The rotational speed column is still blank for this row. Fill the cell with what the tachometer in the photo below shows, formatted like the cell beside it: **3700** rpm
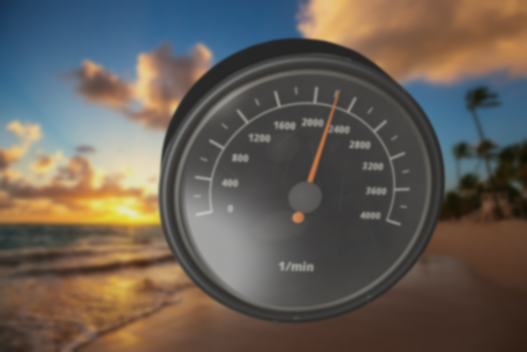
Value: **2200** rpm
